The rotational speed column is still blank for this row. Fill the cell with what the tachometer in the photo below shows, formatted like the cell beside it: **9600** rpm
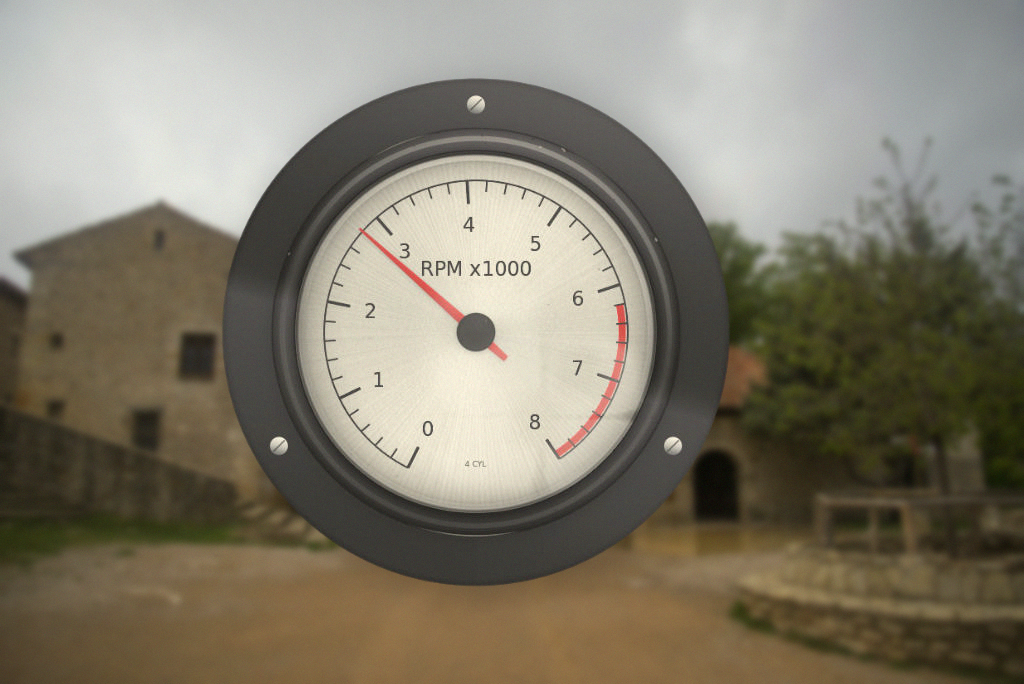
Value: **2800** rpm
